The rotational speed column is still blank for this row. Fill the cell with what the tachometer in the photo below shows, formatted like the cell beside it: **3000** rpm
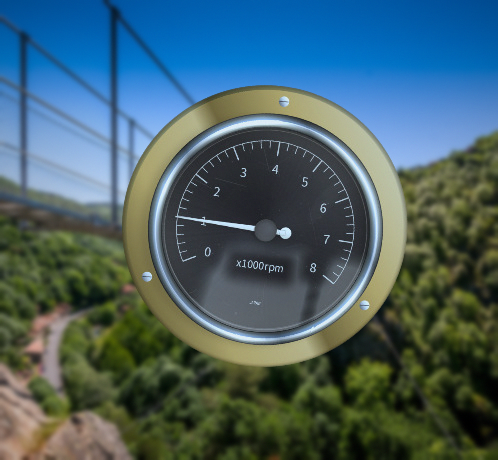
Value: **1000** rpm
